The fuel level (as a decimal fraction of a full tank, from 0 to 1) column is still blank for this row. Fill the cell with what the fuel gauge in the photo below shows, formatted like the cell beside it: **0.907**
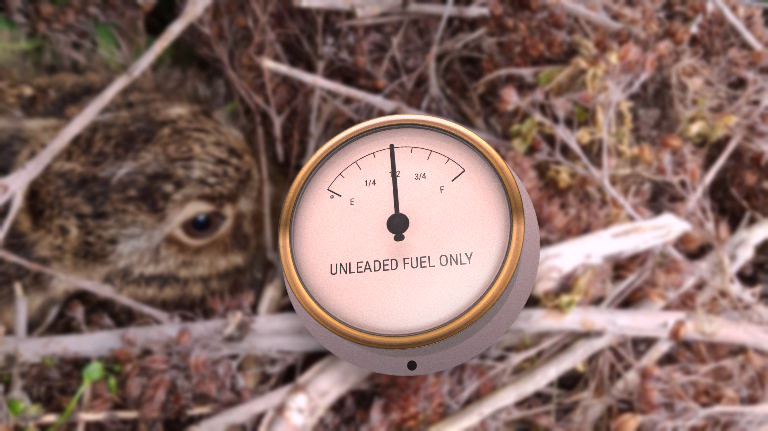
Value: **0.5**
